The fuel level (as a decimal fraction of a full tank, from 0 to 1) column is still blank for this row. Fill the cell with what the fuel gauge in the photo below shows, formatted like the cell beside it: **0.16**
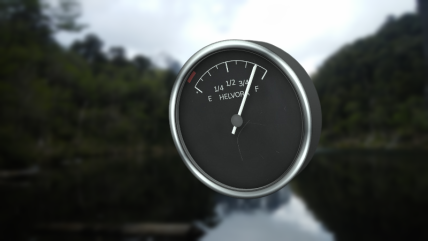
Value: **0.875**
